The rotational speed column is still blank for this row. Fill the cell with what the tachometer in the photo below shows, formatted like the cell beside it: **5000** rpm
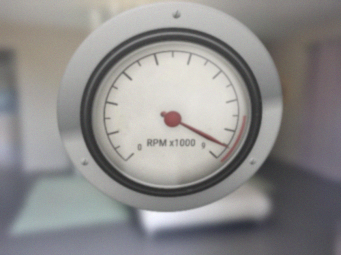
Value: **8500** rpm
